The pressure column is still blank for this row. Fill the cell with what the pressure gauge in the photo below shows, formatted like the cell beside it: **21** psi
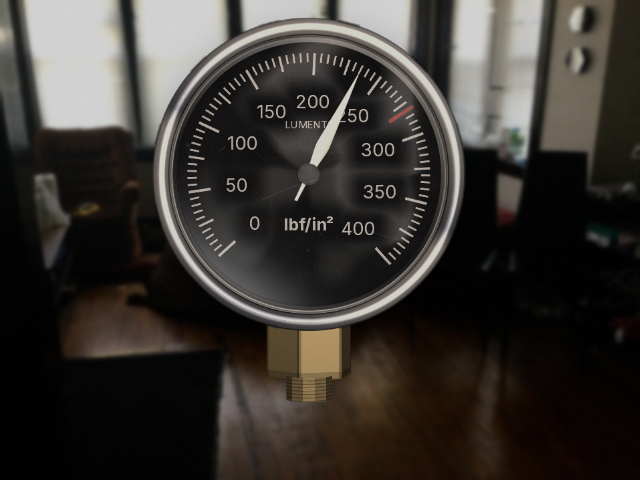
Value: **235** psi
